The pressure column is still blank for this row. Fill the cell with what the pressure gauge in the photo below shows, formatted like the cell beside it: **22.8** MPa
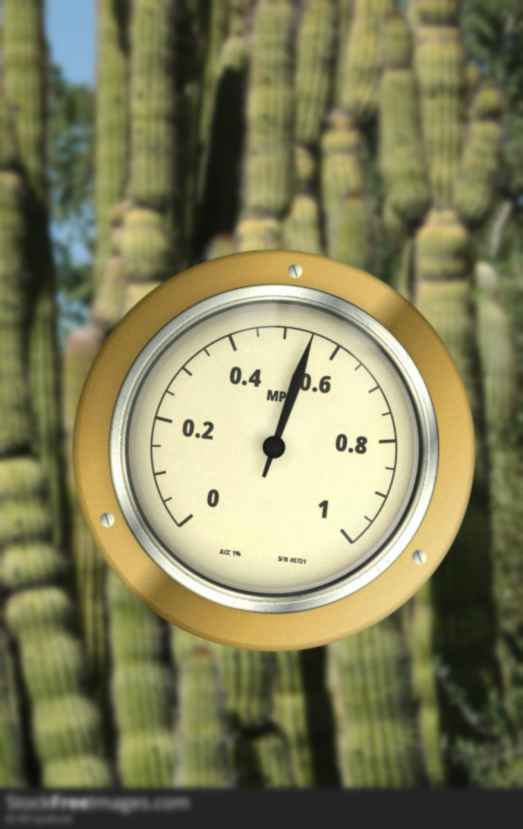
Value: **0.55** MPa
